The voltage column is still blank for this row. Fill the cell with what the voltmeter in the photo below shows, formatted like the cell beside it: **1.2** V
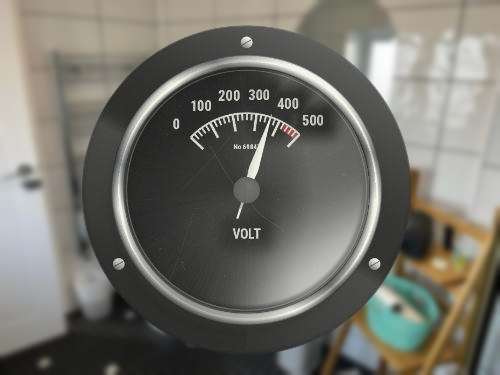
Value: **360** V
